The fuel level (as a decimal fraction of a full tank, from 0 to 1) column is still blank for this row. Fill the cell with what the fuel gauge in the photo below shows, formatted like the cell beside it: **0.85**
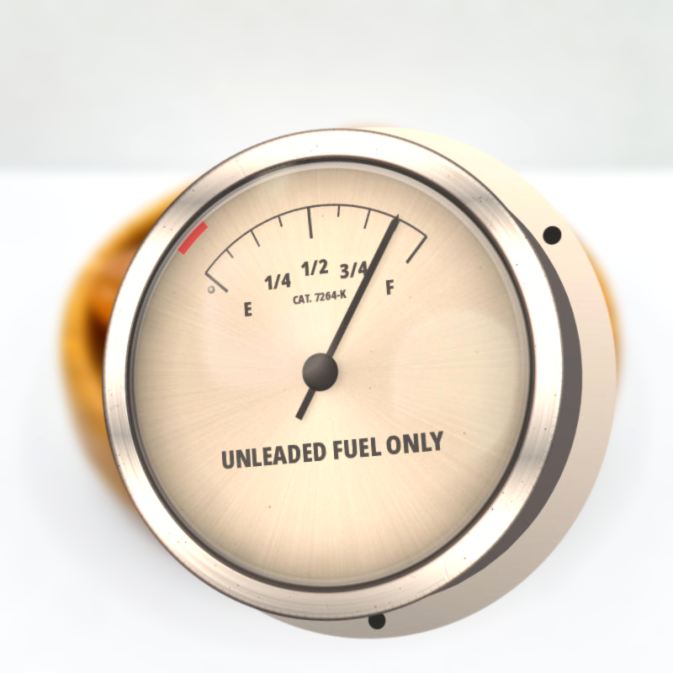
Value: **0.875**
